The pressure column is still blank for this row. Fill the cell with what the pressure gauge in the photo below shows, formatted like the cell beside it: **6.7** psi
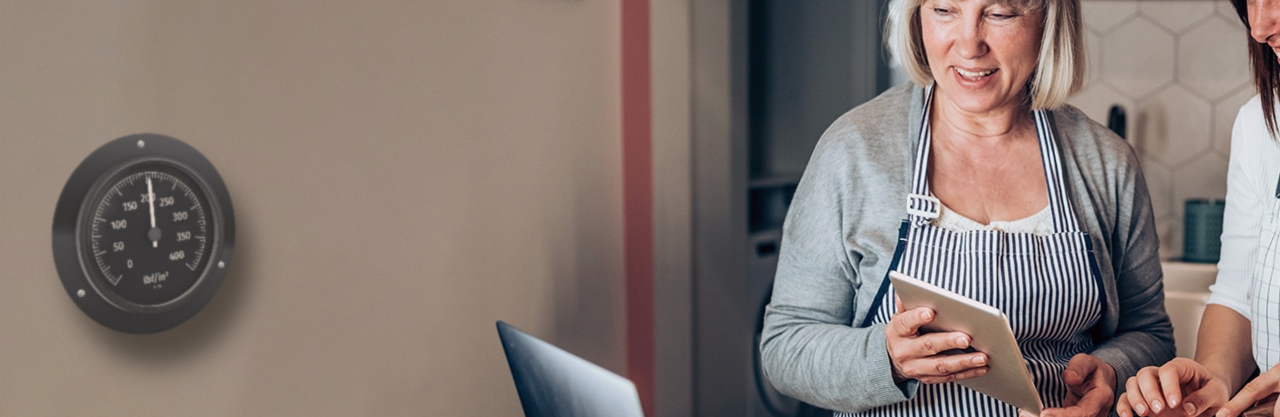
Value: **200** psi
